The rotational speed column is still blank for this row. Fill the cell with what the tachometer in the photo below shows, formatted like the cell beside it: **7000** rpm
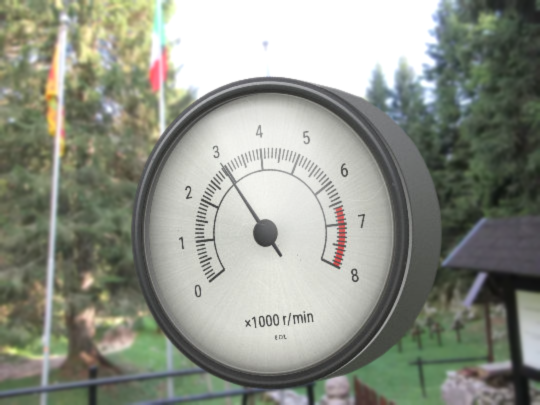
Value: **3000** rpm
